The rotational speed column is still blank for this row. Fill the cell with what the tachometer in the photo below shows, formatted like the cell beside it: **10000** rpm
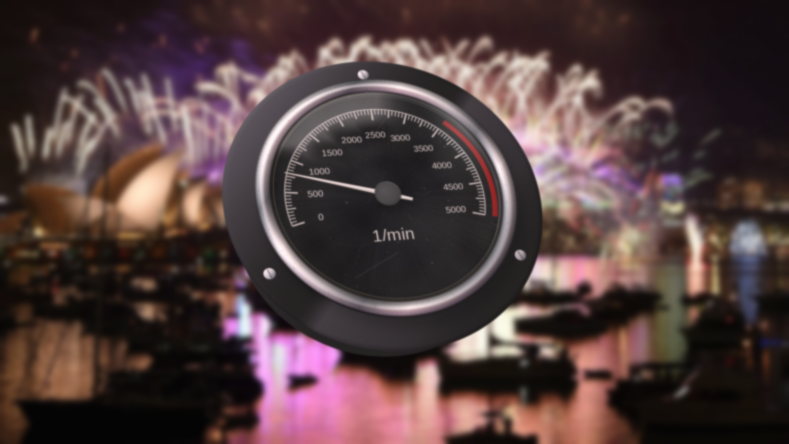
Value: **750** rpm
